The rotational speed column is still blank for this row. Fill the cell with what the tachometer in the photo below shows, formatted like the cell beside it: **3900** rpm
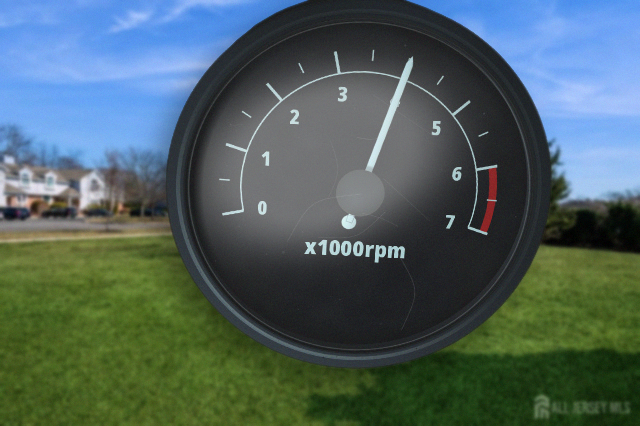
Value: **4000** rpm
